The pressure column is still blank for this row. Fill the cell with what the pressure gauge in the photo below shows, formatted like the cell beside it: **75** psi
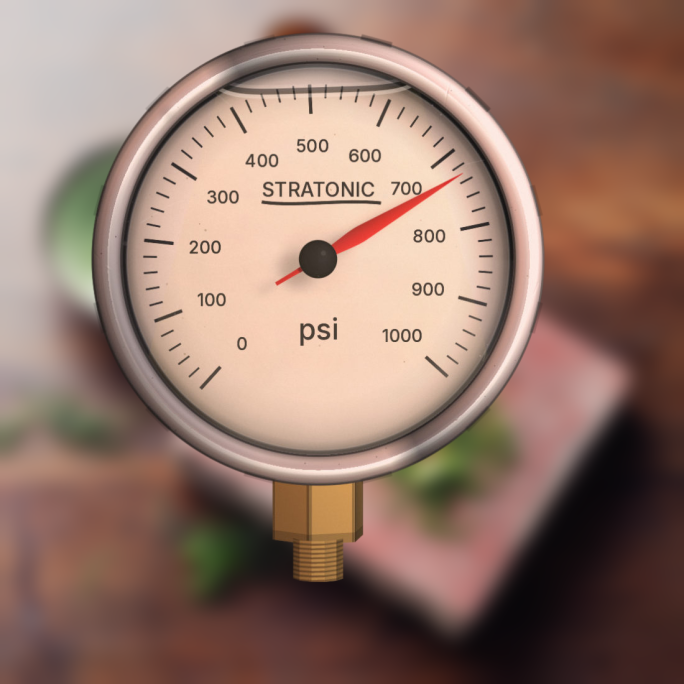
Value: **730** psi
